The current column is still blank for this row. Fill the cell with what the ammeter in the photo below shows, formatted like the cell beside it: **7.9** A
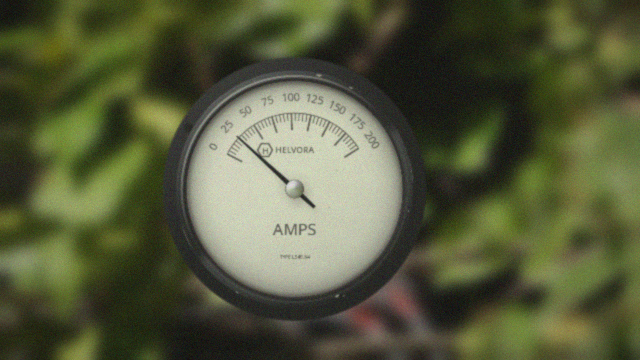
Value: **25** A
